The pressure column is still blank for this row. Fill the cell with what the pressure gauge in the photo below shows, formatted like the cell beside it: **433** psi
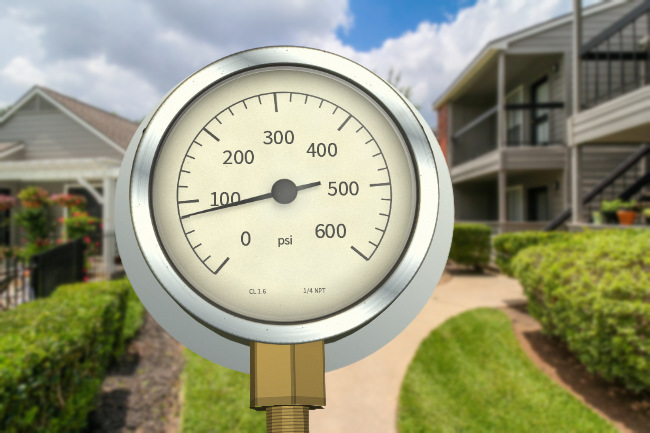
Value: **80** psi
